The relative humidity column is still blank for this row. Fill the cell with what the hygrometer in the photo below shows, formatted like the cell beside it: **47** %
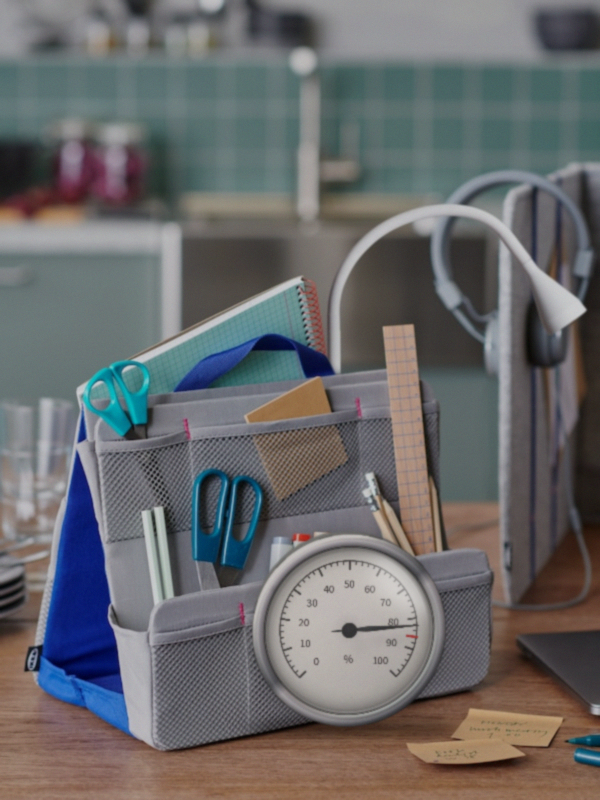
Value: **82** %
